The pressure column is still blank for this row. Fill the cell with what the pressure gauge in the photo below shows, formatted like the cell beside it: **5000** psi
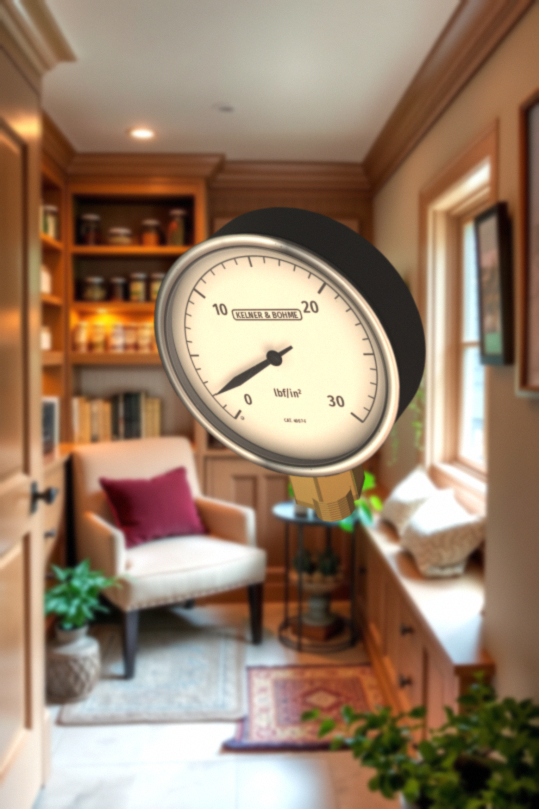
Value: **2** psi
